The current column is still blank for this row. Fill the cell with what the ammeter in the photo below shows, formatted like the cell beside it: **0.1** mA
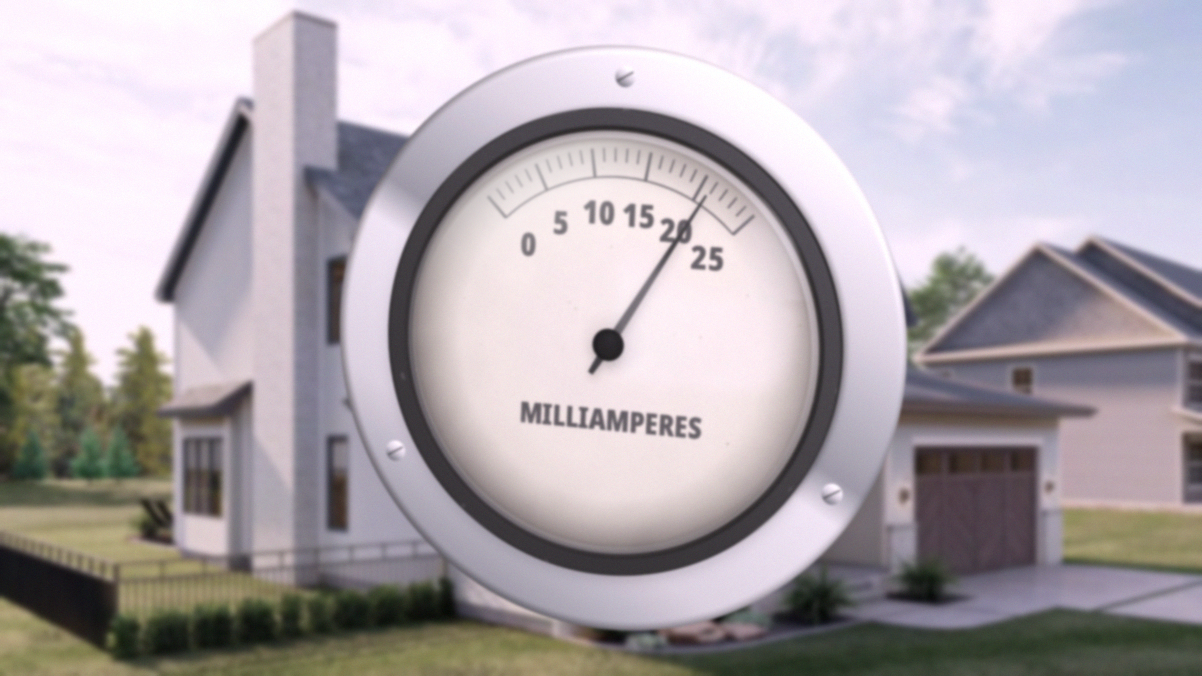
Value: **21** mA
